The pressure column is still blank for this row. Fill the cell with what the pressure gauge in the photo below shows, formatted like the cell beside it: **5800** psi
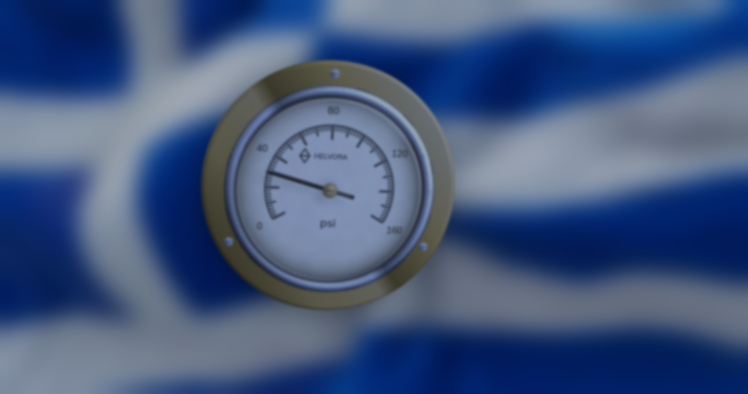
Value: **30** psi
